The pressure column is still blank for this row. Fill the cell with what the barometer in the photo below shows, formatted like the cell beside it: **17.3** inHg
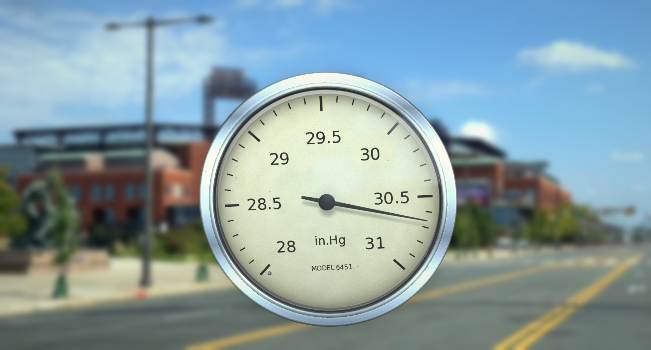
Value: **30.65** inHg
